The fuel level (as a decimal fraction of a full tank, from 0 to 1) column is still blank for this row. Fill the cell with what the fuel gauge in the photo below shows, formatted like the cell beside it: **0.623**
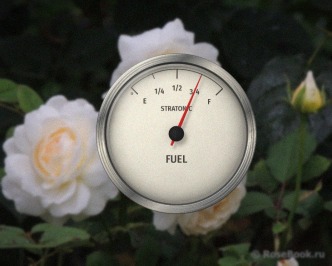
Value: **0.75**
